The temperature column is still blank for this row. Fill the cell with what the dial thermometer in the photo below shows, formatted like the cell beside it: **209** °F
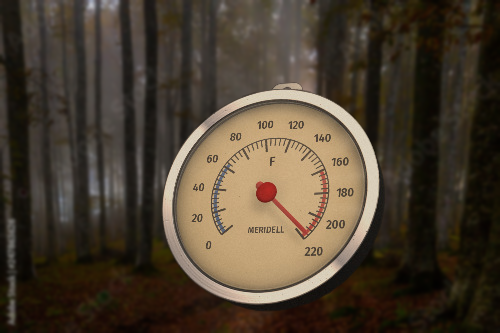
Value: **216** °F
